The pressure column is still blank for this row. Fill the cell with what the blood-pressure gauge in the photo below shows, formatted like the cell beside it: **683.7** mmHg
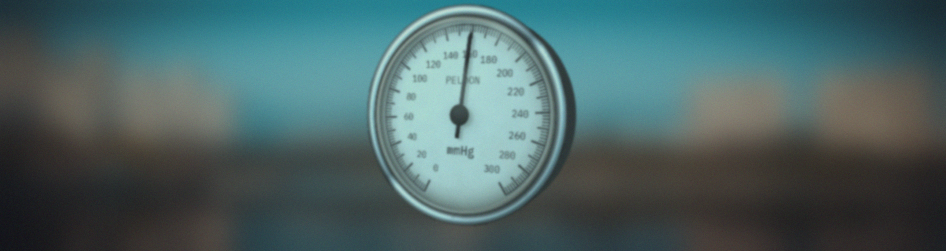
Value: **160** mmHg
